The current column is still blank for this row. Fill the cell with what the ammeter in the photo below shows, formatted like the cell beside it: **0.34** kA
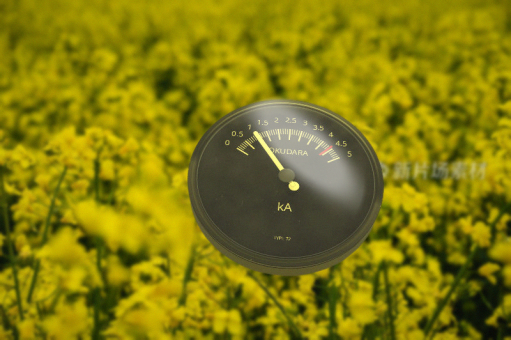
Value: **1** kA
